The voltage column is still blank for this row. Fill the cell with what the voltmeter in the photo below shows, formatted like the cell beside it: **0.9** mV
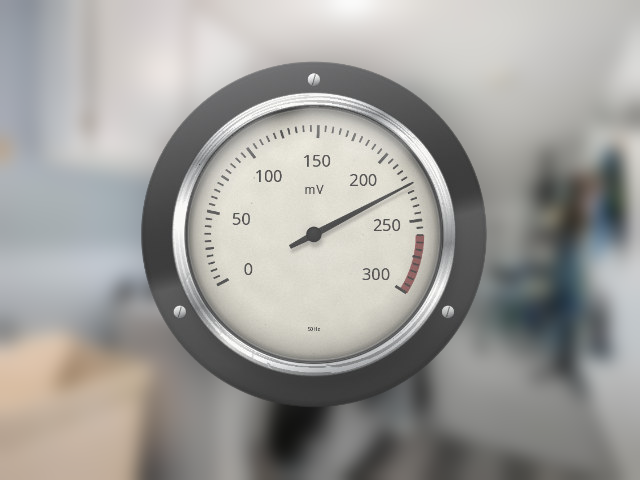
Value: **225** mV
